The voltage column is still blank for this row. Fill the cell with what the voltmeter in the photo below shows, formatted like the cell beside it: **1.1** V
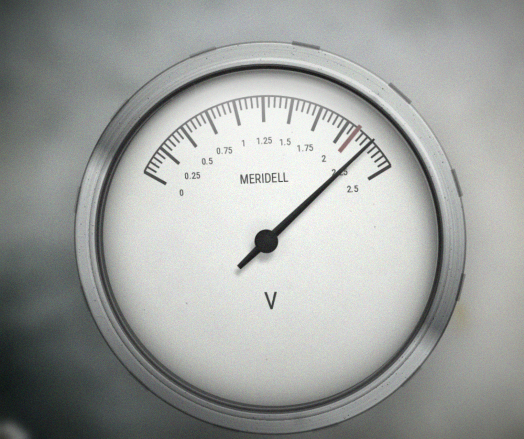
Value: **2.25** V
